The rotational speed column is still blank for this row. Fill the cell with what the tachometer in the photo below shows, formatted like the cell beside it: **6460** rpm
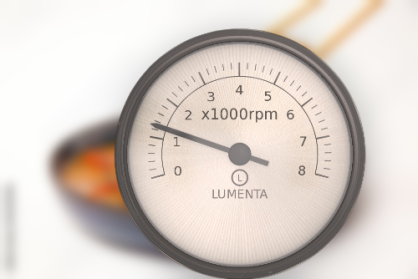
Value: **1300** rpm
